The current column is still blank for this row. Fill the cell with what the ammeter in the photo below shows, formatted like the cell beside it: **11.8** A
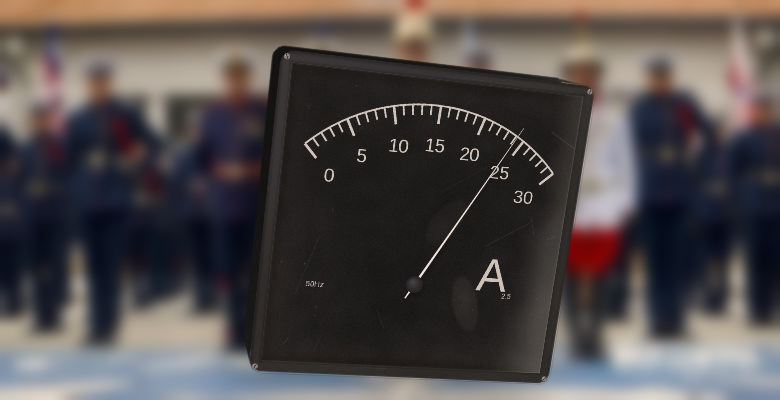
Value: **24** A
